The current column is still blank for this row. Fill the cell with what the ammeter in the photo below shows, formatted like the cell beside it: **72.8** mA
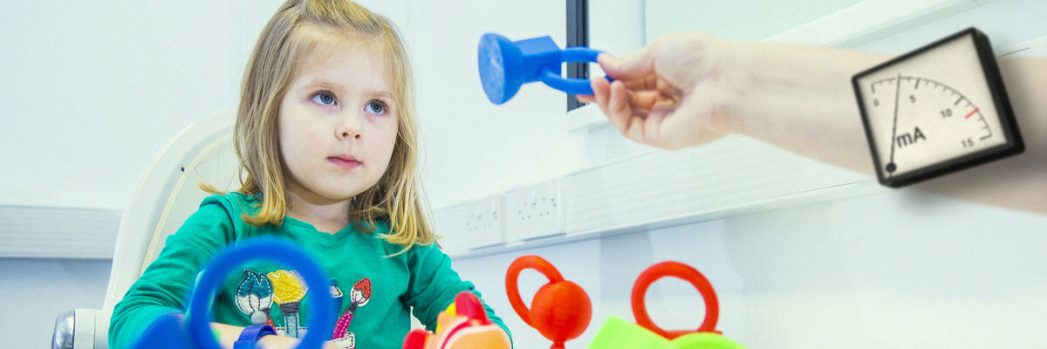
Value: **3** mA
